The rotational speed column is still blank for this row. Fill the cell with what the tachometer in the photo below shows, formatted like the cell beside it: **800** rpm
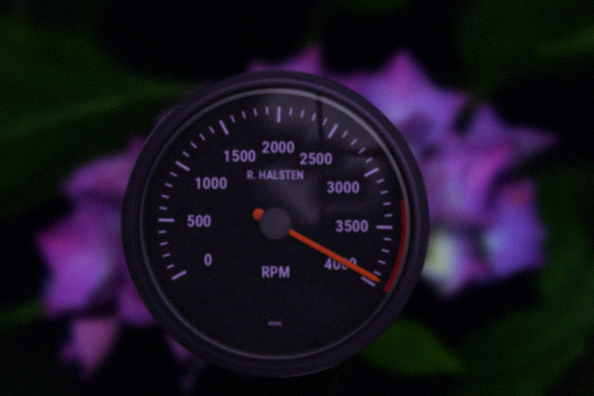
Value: **3950** rpm
